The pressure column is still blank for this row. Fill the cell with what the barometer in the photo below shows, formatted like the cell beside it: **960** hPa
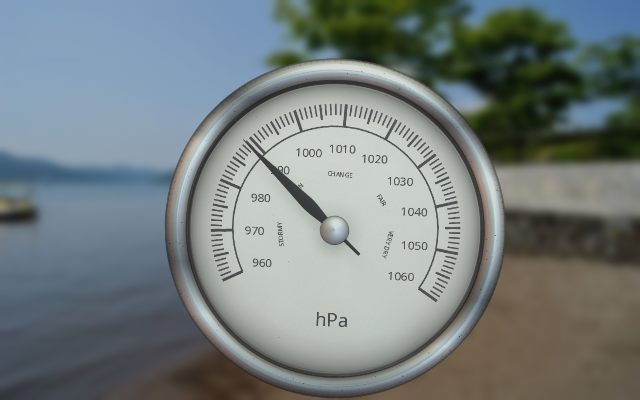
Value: **989** hPa
